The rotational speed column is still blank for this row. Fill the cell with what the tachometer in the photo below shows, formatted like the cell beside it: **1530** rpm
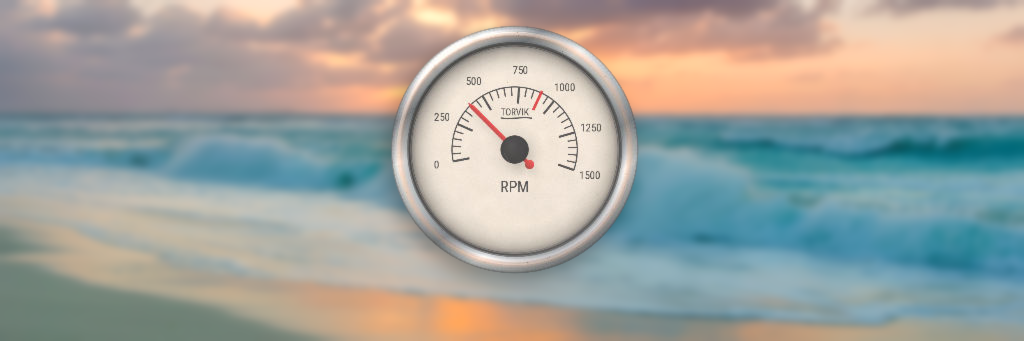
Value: **400** rpm
